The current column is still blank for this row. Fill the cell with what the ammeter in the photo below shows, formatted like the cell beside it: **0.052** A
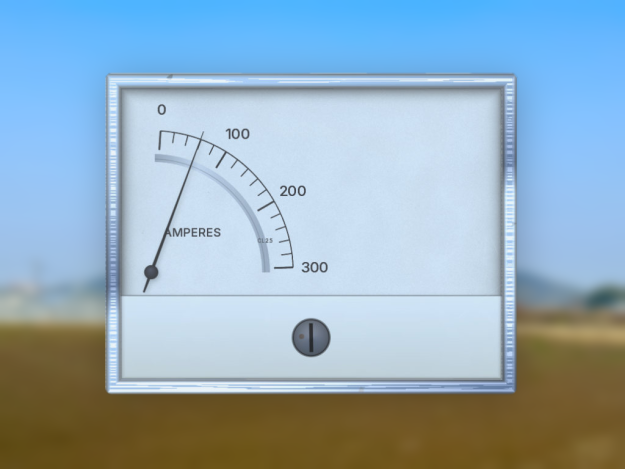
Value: **60** A
